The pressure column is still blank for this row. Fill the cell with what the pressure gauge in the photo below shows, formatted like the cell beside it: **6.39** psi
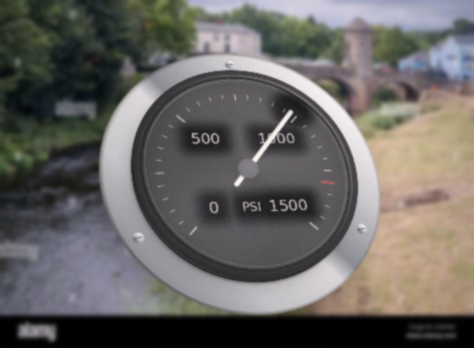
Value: **975** psi
